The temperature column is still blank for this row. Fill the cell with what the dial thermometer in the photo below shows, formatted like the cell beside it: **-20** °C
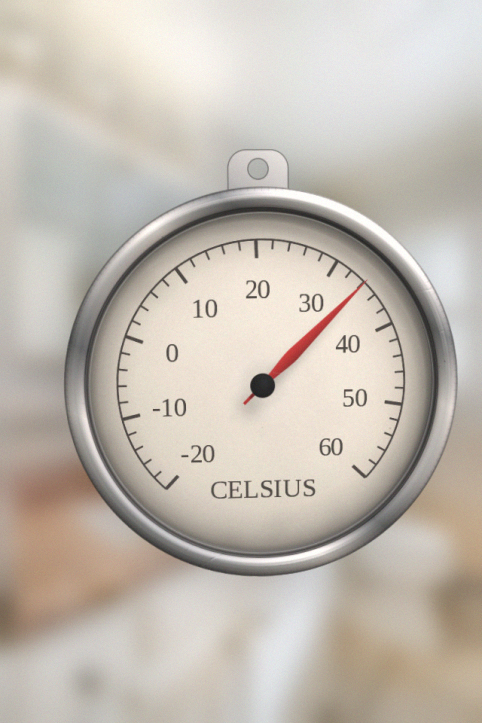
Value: **34** °C
